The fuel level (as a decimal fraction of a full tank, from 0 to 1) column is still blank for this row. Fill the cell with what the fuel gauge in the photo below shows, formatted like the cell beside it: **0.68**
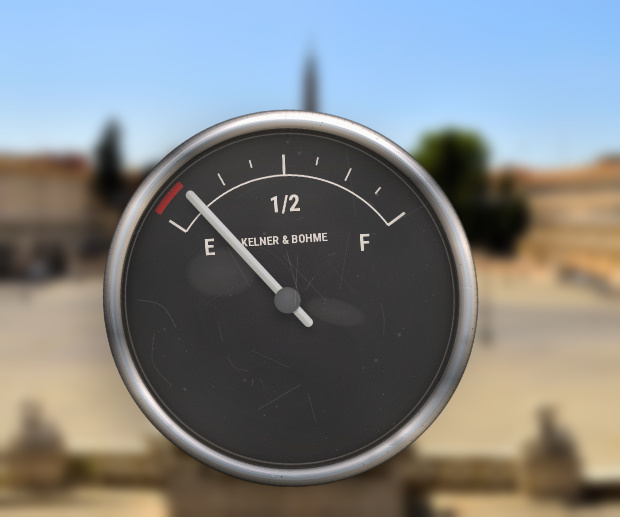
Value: **0.125**
